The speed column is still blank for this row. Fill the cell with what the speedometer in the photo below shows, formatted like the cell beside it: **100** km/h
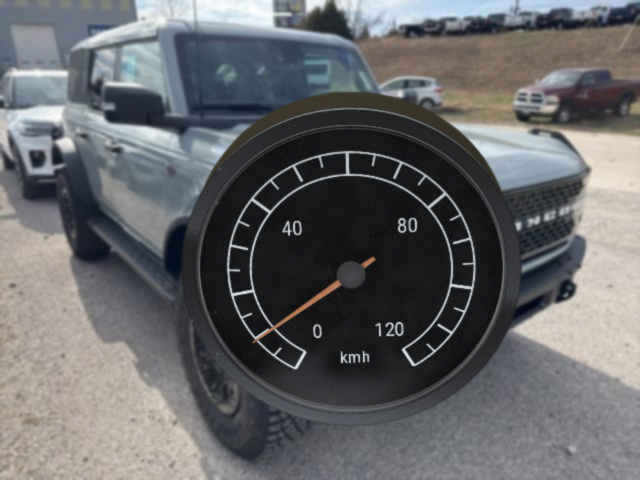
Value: **10** km/h
